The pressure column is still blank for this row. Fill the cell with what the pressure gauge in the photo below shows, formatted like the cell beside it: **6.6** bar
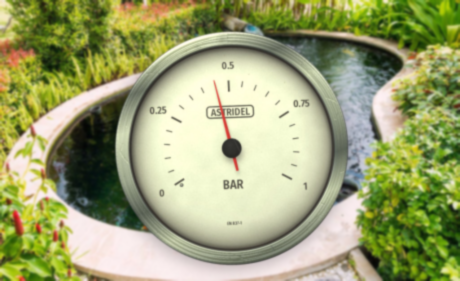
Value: **0.45** bar
